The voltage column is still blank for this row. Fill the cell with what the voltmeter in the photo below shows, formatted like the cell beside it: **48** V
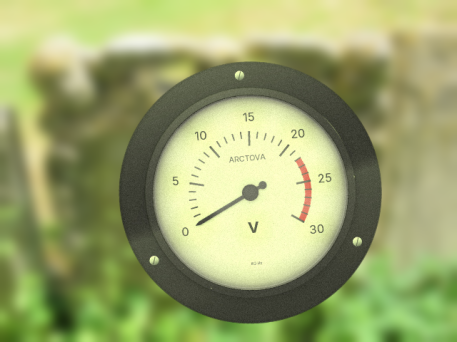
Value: **0** V
